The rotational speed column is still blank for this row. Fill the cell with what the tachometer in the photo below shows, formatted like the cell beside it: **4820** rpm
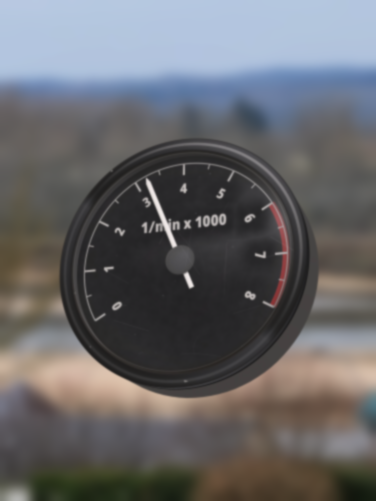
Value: **3250** rpm
